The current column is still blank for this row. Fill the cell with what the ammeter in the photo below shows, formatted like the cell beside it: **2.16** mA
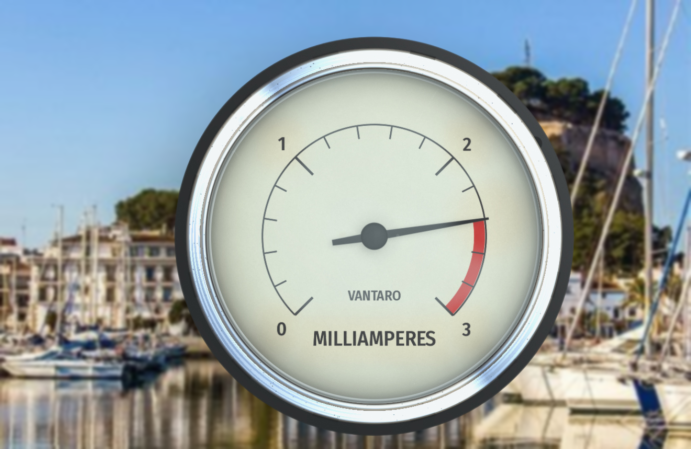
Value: **2.4** mA
